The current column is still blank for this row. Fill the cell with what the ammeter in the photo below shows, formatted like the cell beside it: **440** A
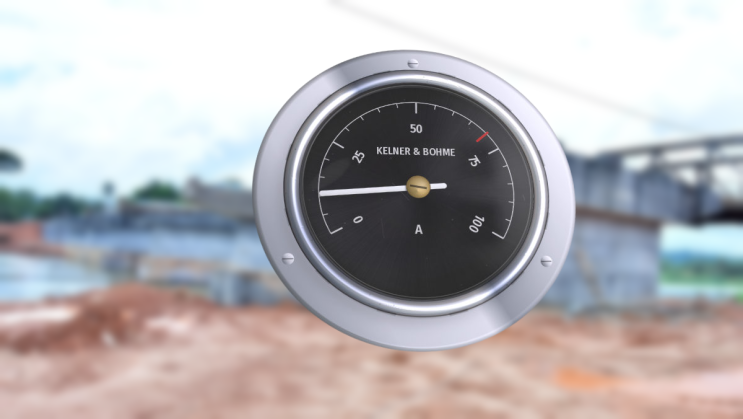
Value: **10** A
